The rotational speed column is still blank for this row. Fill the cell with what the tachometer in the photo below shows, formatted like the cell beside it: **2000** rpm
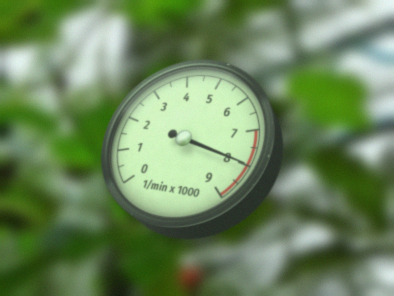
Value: **8000** rpm
